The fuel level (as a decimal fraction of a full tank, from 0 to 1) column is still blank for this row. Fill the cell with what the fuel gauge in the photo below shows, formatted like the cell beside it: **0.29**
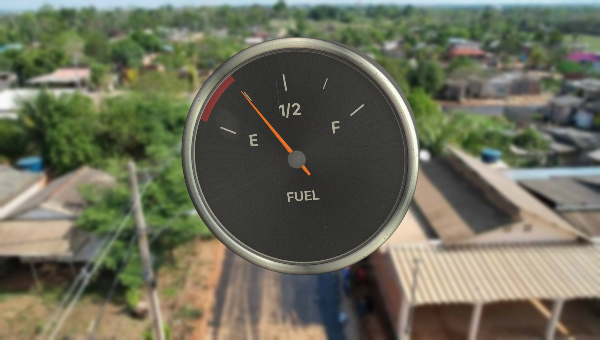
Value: **0.25**
